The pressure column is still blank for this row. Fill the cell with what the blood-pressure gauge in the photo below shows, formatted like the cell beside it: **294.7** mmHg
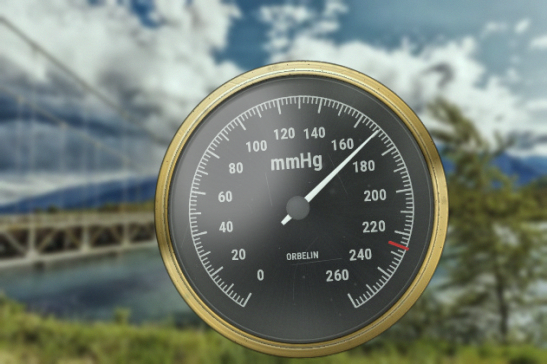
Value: **170** mmHg
